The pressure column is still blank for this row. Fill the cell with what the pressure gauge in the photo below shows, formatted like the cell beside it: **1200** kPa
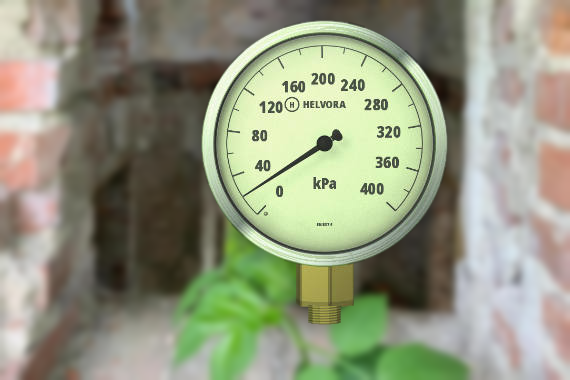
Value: **20** kPa
